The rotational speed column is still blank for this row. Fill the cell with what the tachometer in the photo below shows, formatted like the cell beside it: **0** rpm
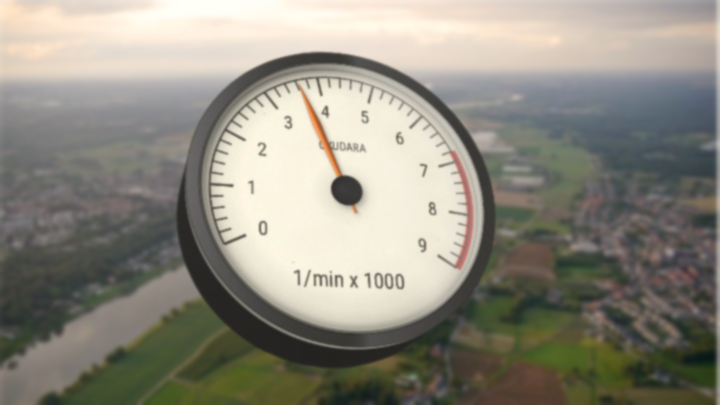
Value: **3600** rpm
